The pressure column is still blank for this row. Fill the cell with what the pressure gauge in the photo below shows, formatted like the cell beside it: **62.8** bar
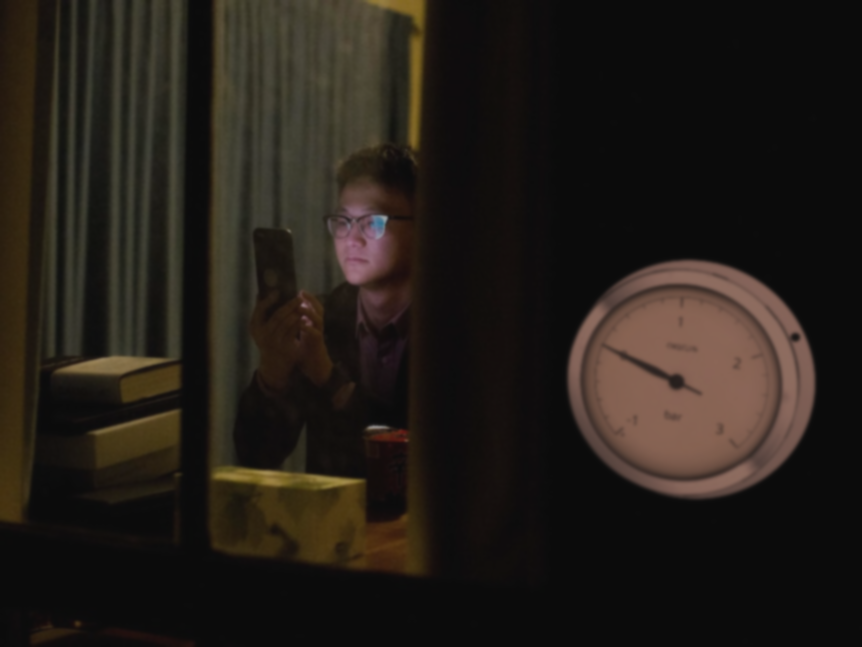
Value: **0** bar
